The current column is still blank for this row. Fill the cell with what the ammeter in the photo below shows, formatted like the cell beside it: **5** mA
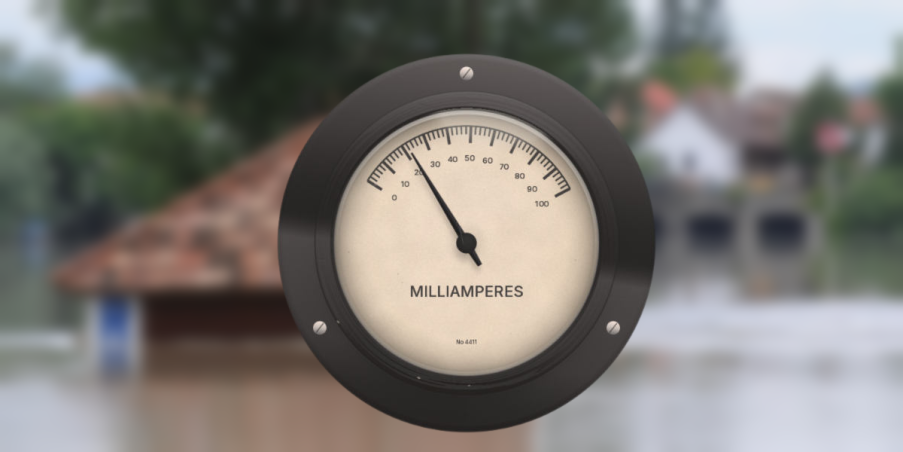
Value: **22** mA
